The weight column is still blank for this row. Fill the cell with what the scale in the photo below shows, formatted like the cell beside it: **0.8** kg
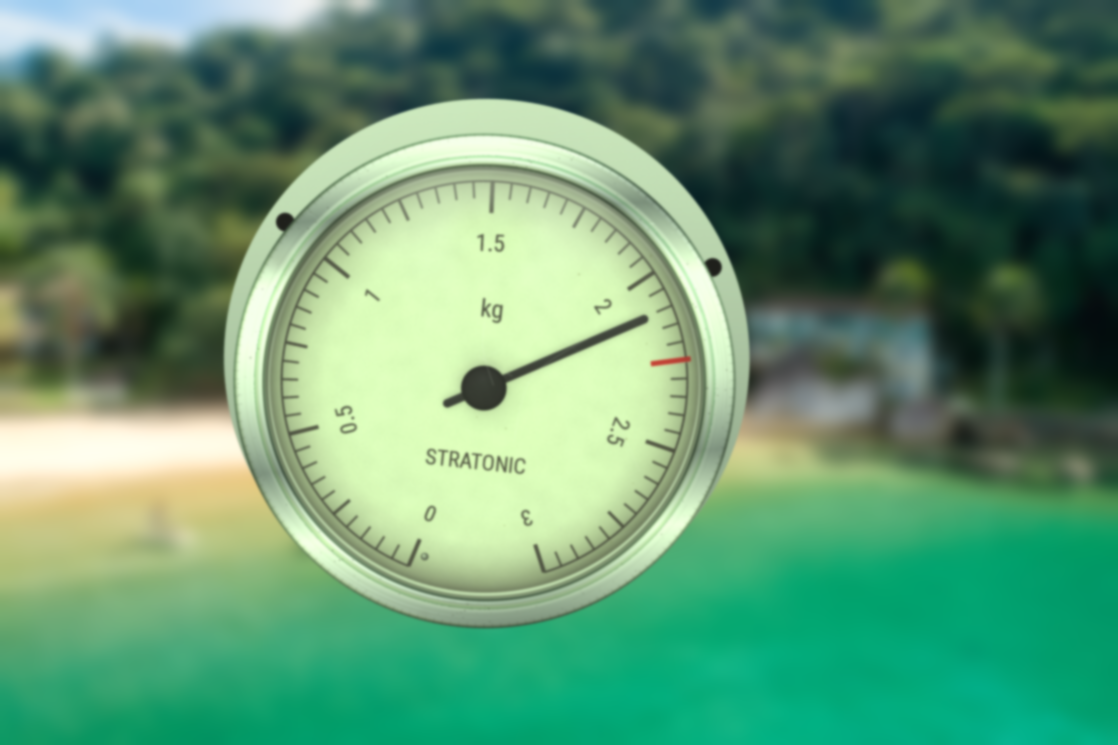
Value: **2.1** kg
